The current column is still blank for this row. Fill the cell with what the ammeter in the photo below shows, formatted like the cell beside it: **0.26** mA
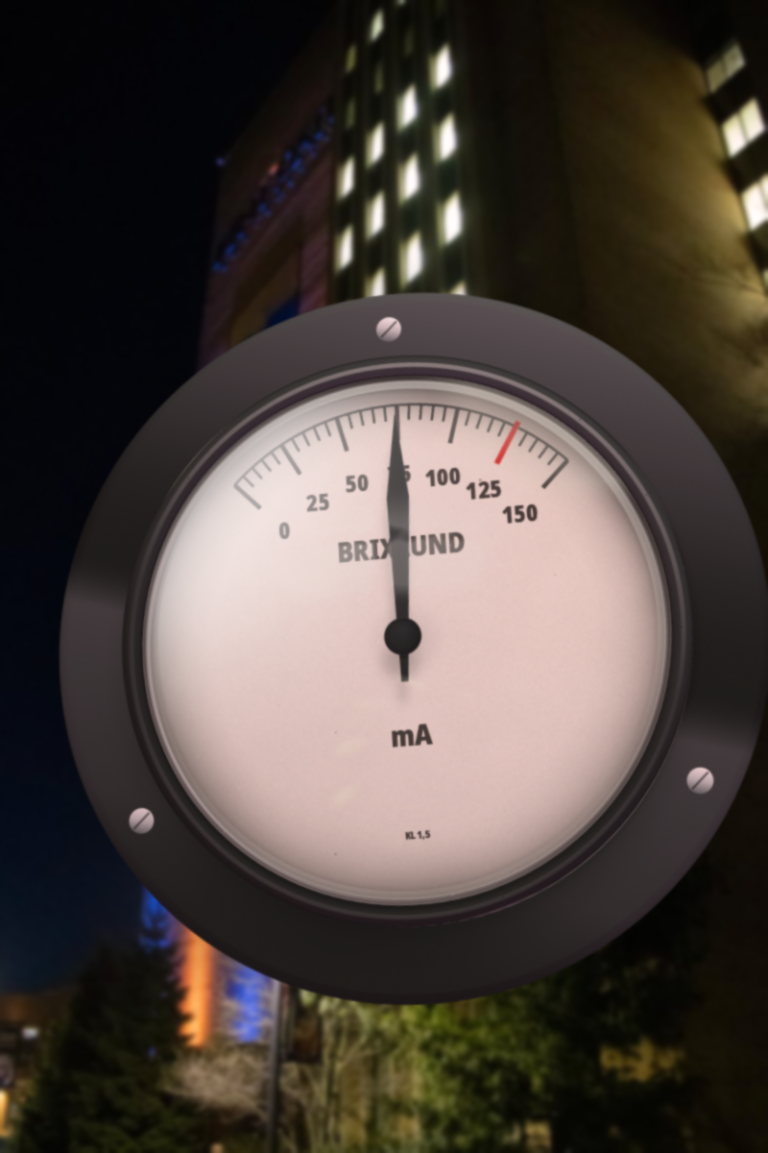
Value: **75** mA
